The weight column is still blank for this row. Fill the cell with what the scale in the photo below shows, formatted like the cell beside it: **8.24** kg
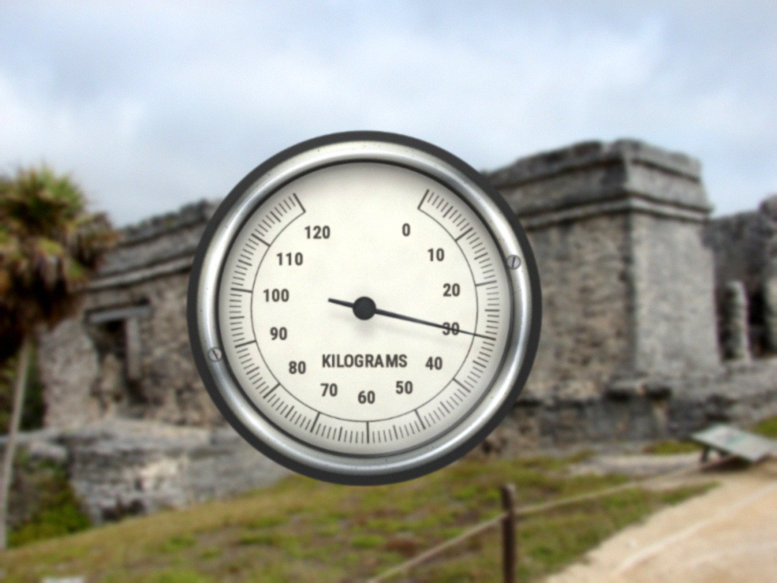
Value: **30** kg
